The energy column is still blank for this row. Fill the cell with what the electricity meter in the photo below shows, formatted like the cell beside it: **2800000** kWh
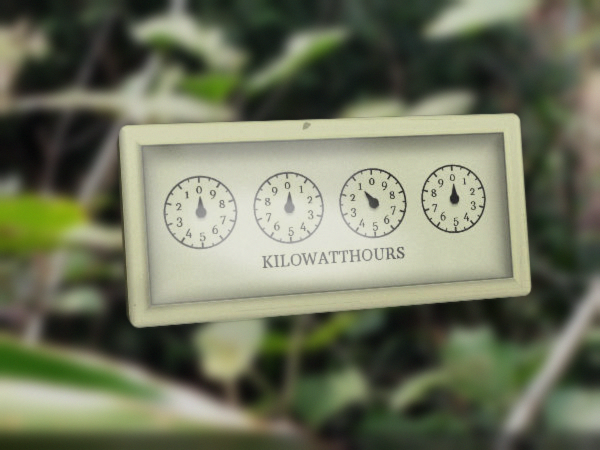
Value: **10** kWh
